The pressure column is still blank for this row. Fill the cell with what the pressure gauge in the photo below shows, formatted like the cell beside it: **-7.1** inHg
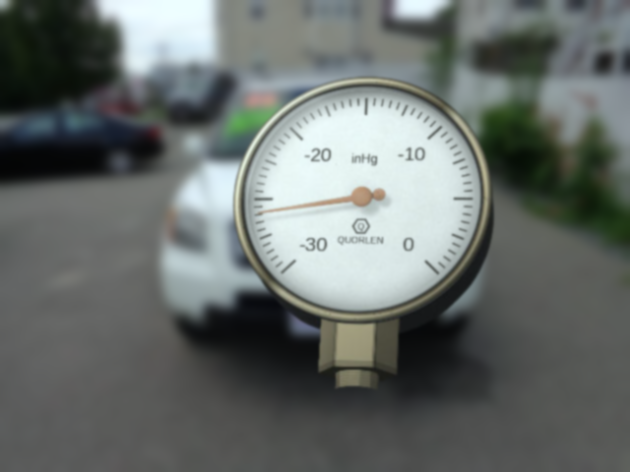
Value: **-26** inHg
